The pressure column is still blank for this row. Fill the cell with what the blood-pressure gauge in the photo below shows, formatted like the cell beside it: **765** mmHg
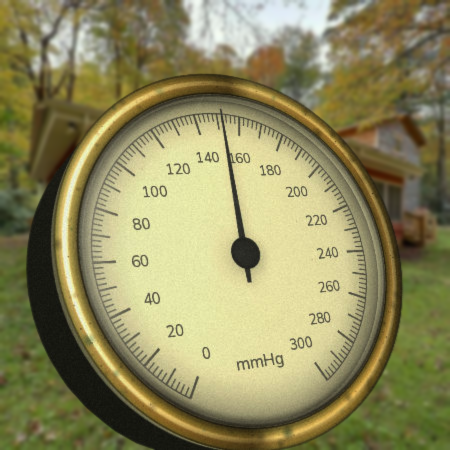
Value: **150** mmHg
